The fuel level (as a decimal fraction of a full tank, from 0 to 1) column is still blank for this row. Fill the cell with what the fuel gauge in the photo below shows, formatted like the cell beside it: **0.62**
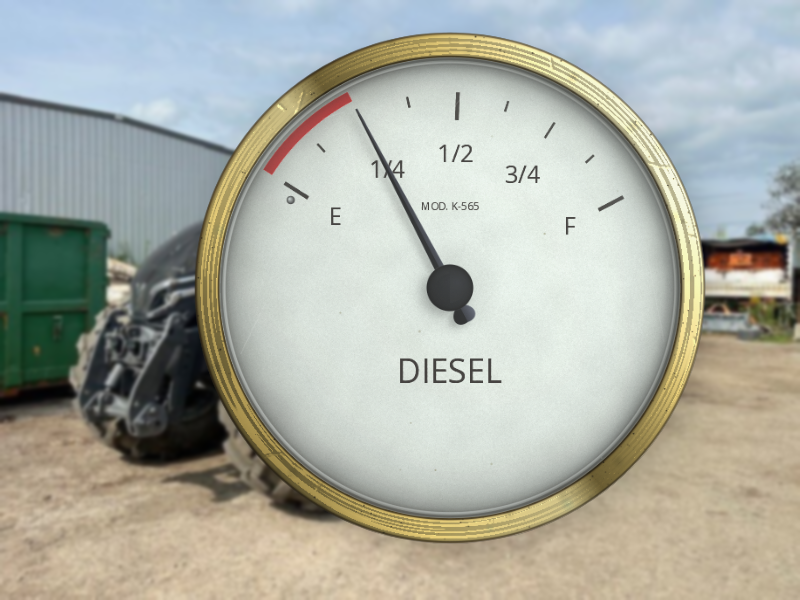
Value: **0.25**
